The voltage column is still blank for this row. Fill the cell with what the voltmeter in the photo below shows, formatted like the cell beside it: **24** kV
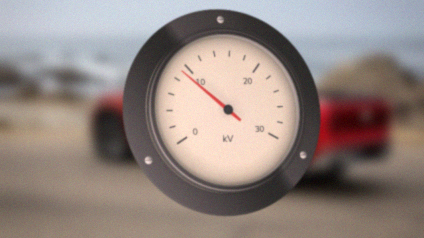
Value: **9** kV
